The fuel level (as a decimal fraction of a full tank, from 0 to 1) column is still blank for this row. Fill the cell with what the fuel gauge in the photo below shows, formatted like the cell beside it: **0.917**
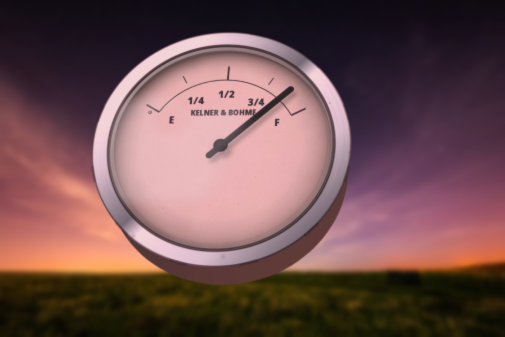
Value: **0.875**
